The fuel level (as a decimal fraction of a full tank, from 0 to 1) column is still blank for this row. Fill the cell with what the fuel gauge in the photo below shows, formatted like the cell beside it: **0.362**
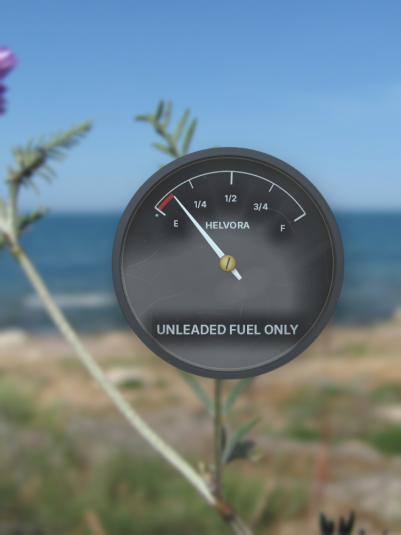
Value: **0.125**
